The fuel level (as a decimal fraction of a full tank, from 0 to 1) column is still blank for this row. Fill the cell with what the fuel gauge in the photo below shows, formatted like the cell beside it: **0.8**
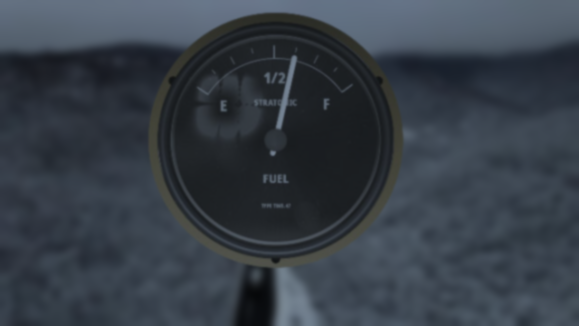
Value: **0.625**
